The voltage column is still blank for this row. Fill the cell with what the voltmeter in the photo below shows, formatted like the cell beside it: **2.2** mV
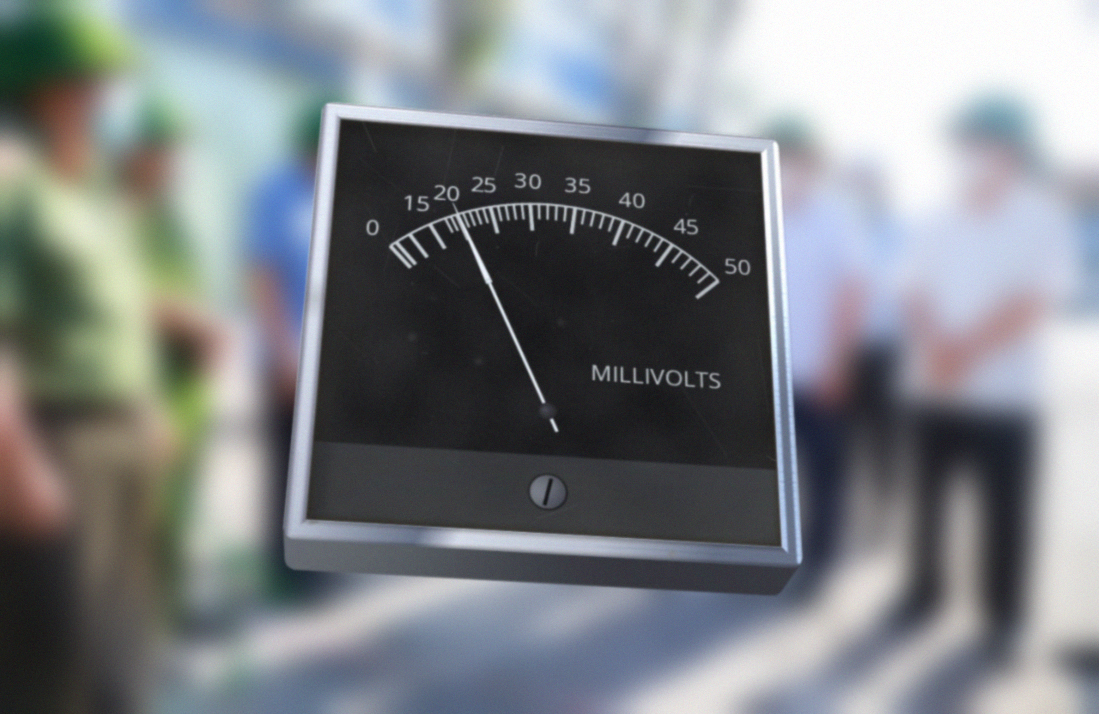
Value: **20** mV
